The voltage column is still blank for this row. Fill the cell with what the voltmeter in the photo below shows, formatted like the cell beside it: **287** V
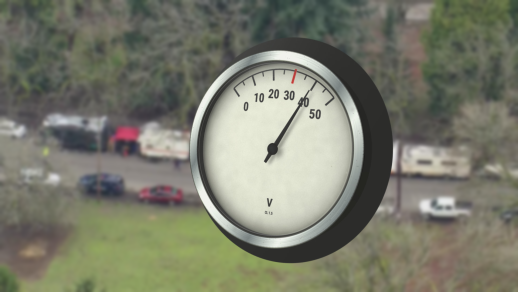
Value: **40** V
